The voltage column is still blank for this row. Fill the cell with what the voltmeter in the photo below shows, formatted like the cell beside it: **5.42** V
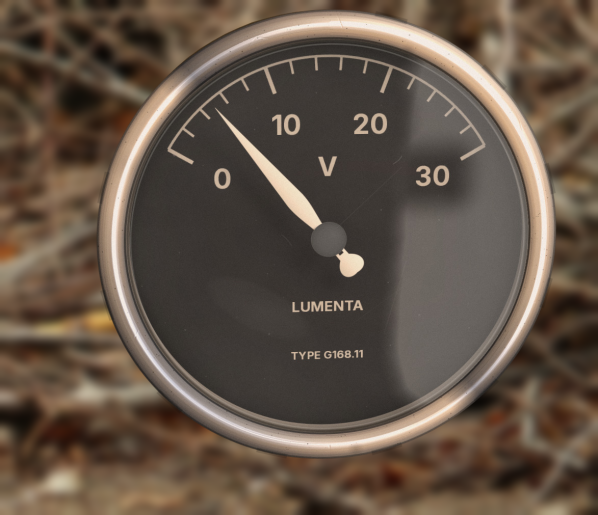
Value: **5** V
